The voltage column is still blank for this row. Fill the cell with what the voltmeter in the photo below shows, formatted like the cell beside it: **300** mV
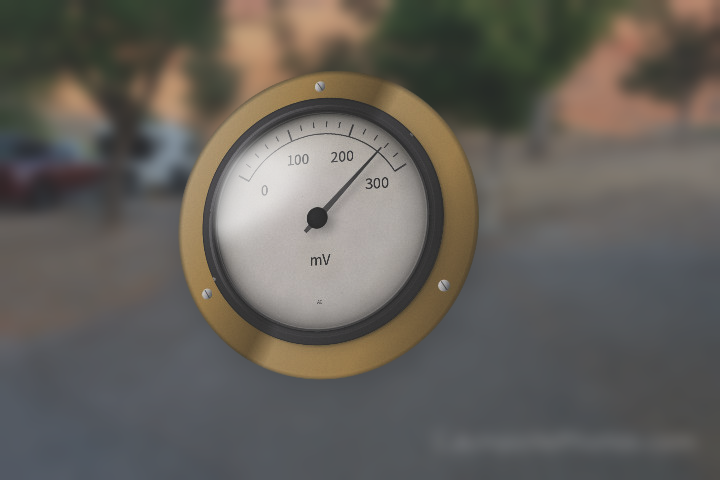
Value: **260** mV
